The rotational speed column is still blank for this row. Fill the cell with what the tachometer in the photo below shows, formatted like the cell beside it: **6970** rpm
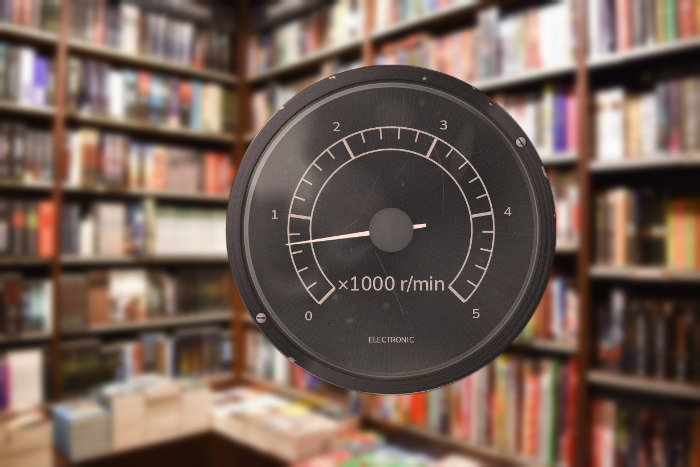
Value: **700** rpm
